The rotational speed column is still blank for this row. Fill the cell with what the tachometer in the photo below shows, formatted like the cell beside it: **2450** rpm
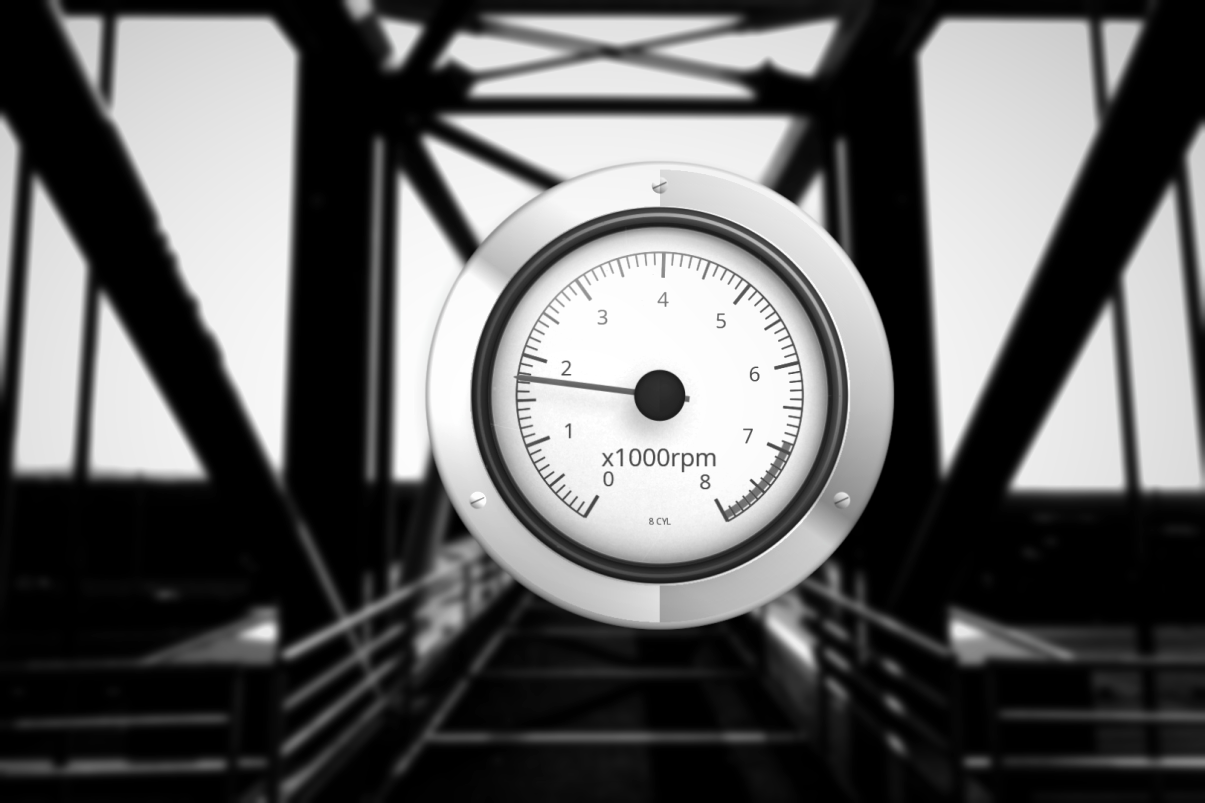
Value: **1750** rpm
